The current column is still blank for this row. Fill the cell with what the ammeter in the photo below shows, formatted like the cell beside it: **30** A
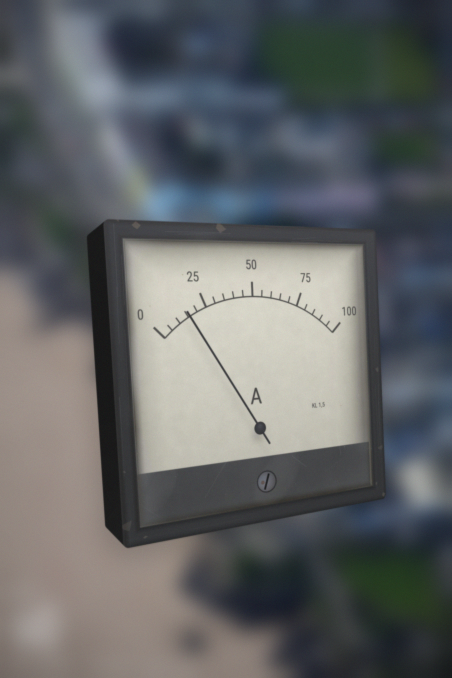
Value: **15** A
